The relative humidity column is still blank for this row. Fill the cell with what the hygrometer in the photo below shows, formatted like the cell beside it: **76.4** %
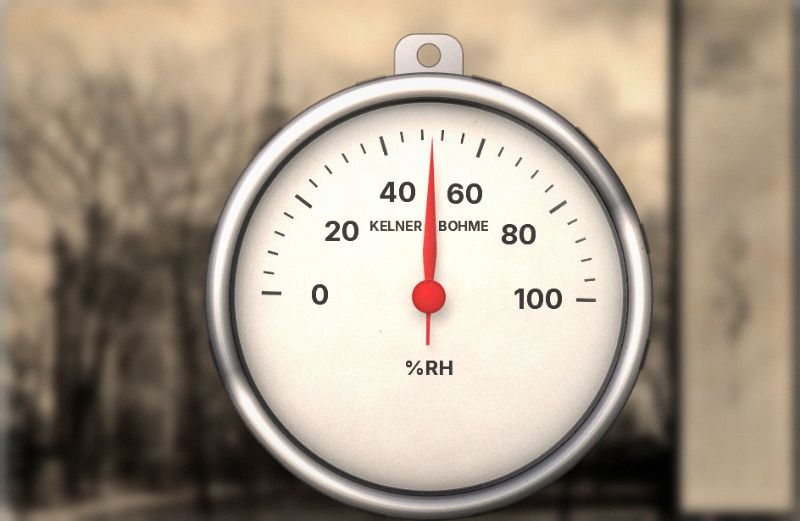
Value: **50** %
